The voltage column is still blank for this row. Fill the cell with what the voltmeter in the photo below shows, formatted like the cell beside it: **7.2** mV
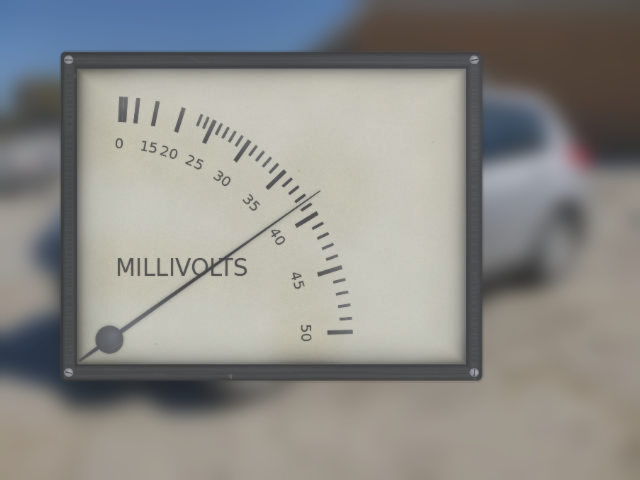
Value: **38.5** mV
